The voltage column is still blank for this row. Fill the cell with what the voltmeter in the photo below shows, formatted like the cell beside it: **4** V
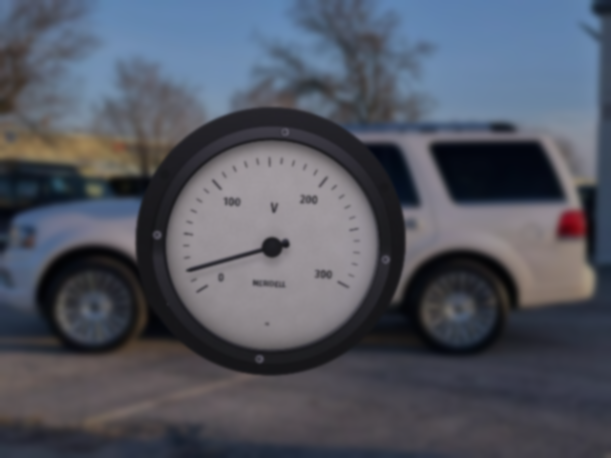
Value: **20** V
